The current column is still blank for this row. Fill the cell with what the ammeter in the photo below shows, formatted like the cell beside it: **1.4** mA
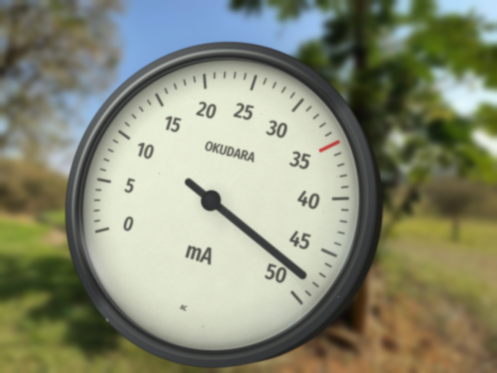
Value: **48** mA
